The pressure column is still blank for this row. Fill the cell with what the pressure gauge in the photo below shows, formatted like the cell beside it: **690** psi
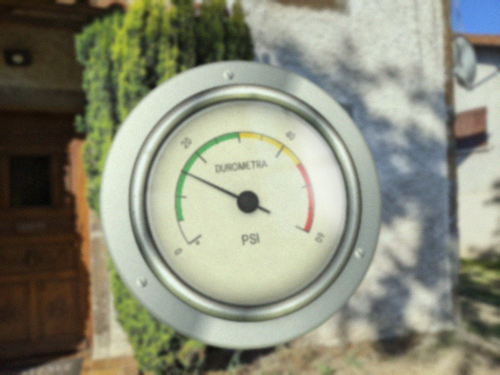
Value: **15** psi
